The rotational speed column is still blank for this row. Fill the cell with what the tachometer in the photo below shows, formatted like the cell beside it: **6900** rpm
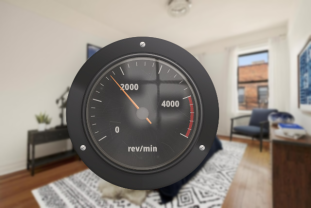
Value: **1700** rpm
